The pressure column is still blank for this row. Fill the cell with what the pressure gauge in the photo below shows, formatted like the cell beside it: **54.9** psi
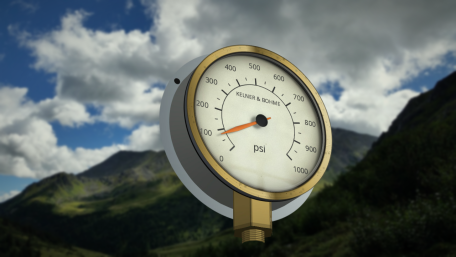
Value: **75** psi
